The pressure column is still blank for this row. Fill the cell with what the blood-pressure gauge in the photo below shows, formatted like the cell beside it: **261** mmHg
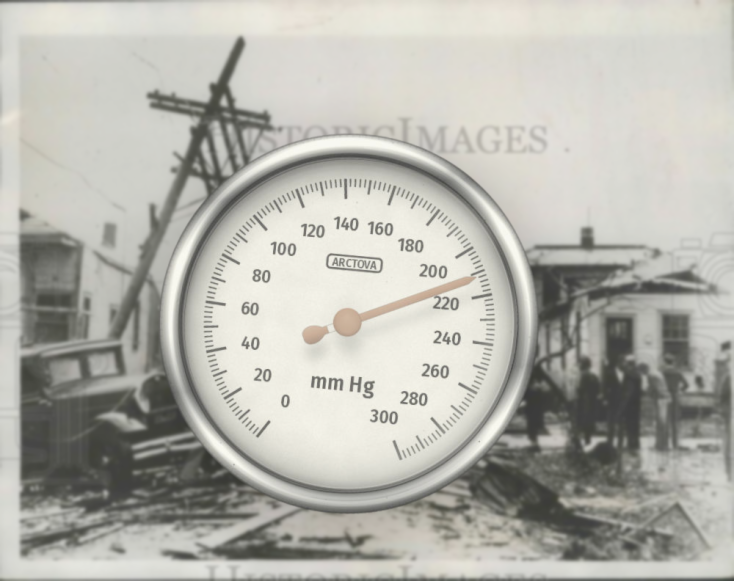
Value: **212** mmHg
